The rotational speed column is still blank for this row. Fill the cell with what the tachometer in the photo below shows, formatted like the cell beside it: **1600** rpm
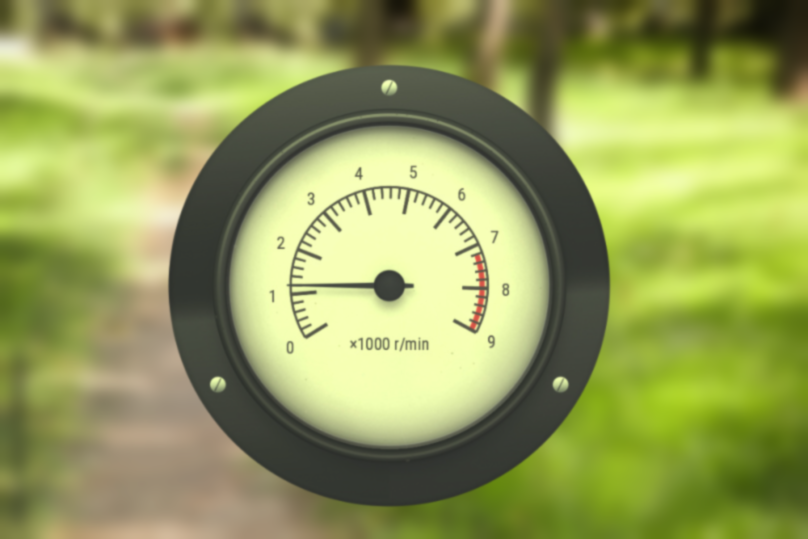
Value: **1200** rpm
